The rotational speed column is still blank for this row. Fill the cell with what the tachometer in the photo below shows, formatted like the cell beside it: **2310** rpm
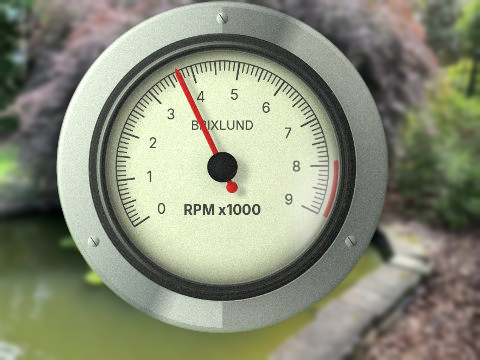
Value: **3700** rpm
